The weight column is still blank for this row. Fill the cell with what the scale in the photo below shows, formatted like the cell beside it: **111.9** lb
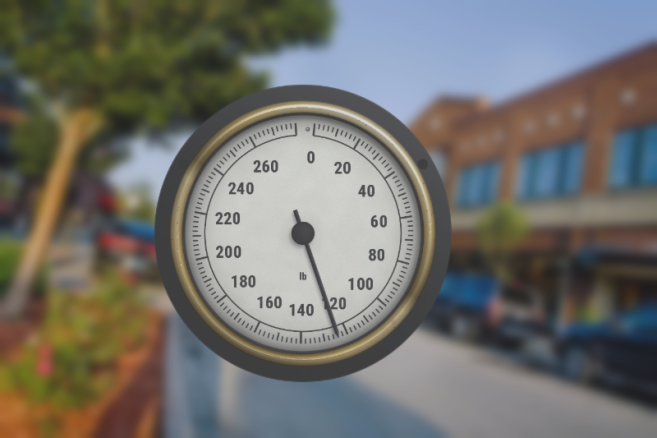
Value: **124** lb
